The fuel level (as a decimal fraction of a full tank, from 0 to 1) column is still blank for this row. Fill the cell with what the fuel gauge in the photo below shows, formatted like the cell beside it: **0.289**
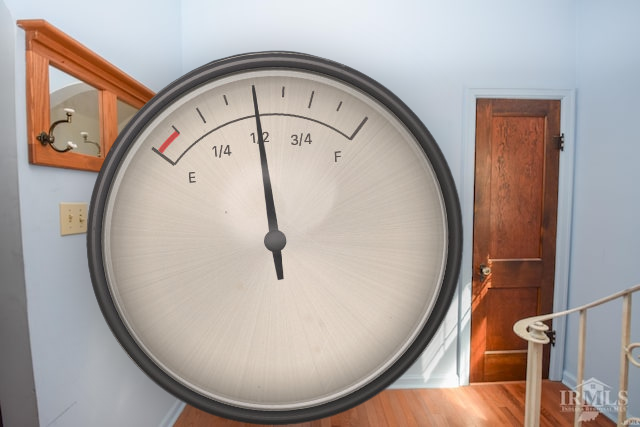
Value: **0.5**
